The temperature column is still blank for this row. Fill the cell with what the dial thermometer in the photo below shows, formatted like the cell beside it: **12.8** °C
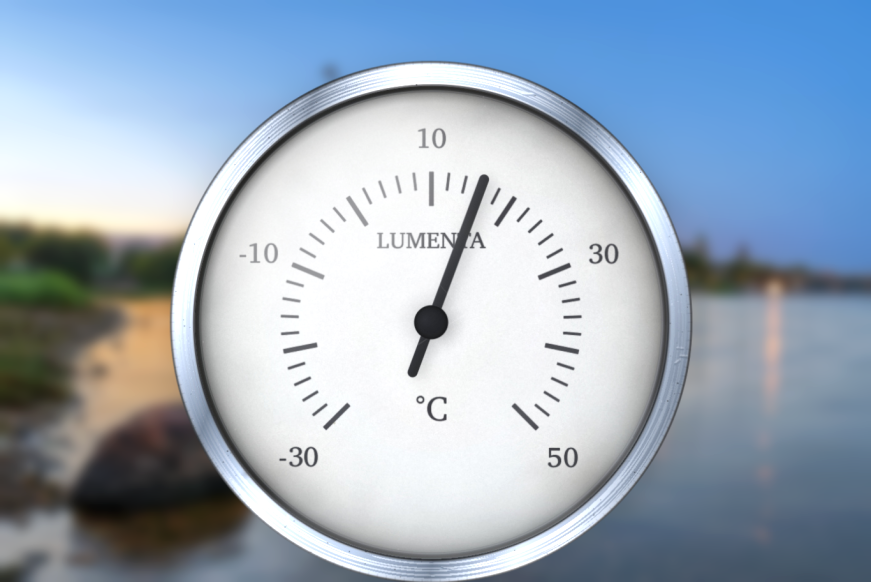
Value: **16** °C
